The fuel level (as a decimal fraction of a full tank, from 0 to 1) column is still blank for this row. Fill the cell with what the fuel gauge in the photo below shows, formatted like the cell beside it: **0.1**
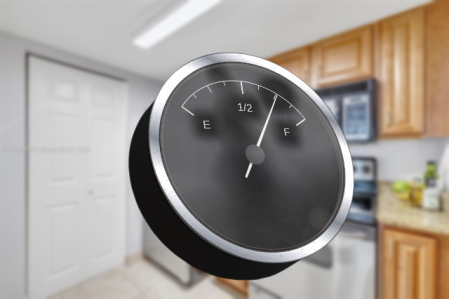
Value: **0.75**
